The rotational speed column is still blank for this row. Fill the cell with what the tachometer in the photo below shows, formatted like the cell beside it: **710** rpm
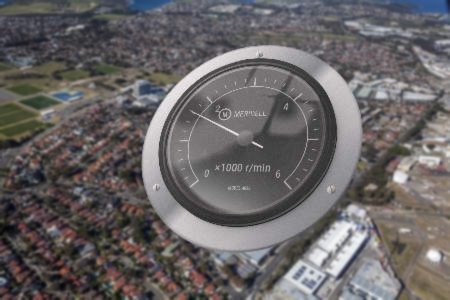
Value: **1600** rpm
